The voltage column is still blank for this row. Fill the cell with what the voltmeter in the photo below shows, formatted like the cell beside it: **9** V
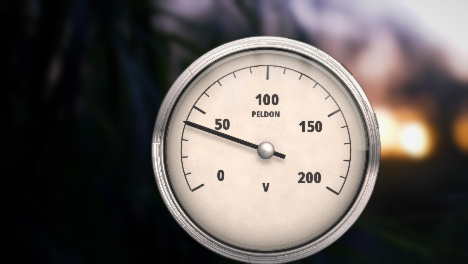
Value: **40** V
